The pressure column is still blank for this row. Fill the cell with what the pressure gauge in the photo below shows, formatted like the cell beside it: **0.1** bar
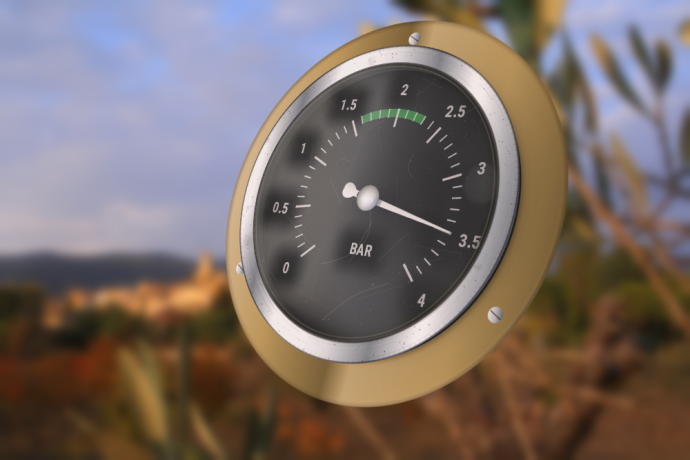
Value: **3.5** bar
